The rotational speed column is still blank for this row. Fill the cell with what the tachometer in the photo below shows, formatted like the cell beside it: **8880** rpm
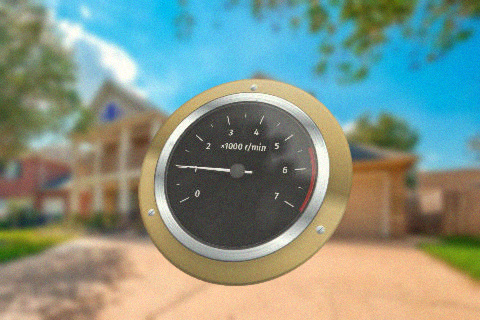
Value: **1000** rpm
